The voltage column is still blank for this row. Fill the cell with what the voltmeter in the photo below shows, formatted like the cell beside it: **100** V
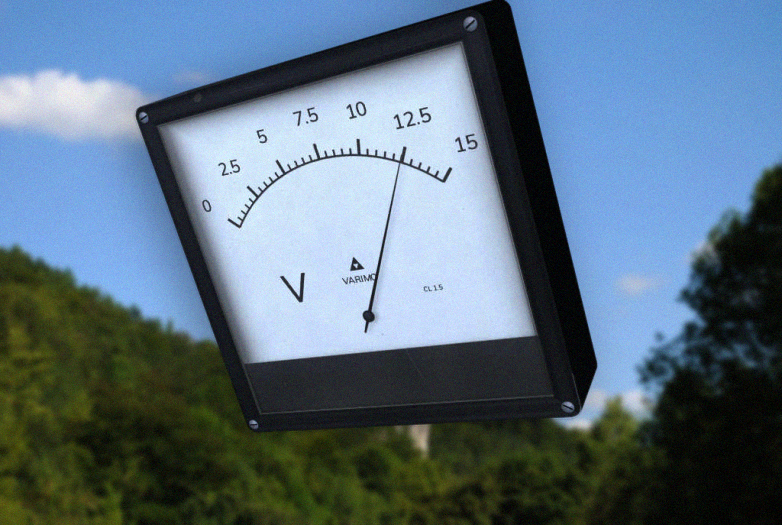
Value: **12.5** V
